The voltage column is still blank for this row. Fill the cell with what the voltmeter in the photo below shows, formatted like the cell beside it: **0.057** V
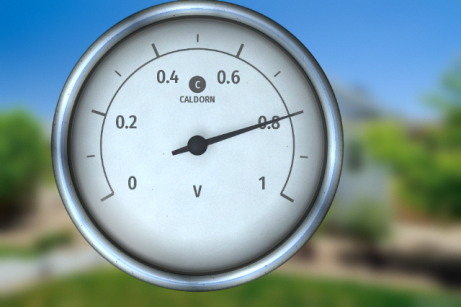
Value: **0.8** V
